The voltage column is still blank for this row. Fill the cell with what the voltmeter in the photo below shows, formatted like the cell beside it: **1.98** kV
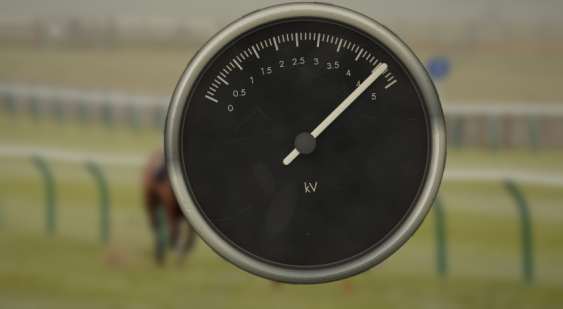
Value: **4.6** kV
